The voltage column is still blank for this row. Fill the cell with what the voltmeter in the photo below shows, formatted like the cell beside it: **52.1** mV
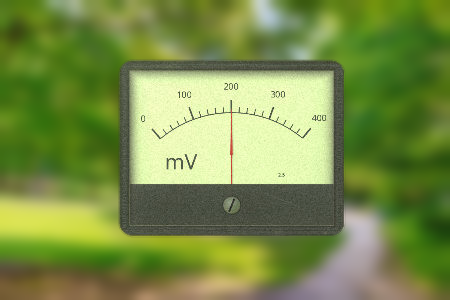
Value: **200** mV
